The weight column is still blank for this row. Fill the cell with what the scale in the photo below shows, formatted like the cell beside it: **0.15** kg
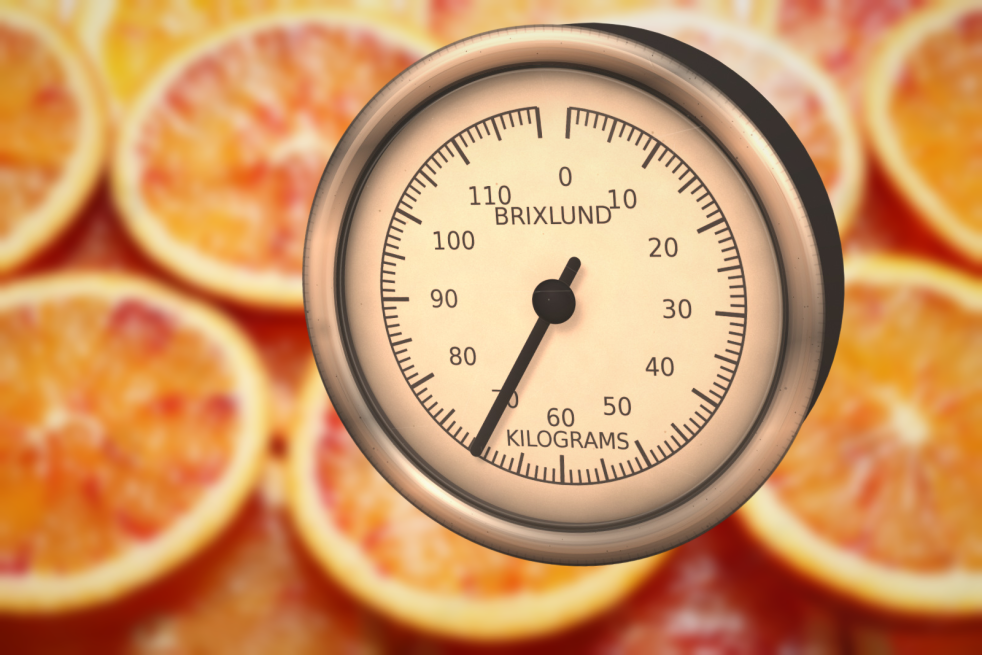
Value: **70** kg
